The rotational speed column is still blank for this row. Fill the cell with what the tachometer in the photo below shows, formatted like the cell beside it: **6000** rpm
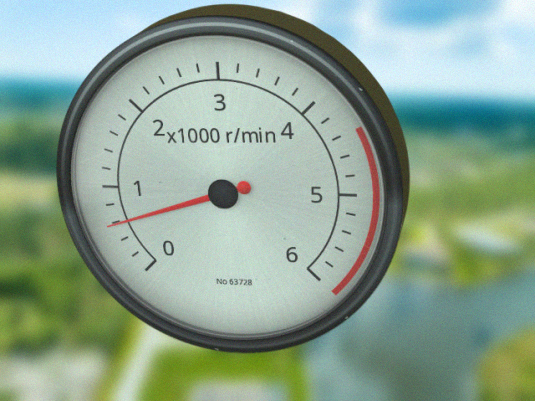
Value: **600** rpm
